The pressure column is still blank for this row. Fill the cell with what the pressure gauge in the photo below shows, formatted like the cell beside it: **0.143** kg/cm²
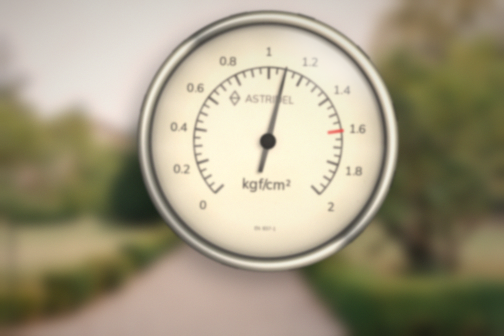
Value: **1.1** kg/cm²
